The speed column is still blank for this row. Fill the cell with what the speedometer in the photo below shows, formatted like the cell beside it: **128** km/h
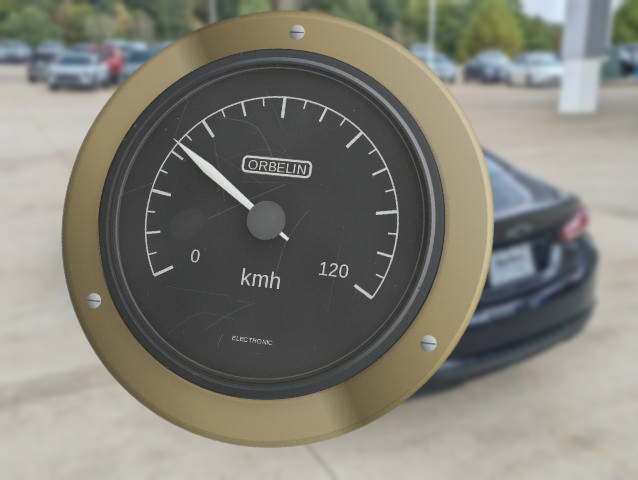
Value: **32.5** km/h
